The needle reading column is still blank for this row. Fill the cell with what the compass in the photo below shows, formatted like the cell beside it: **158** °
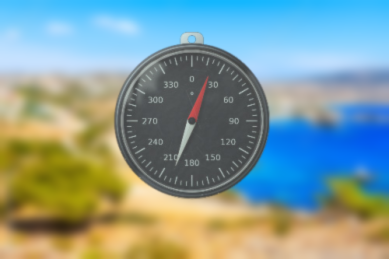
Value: **20** °
